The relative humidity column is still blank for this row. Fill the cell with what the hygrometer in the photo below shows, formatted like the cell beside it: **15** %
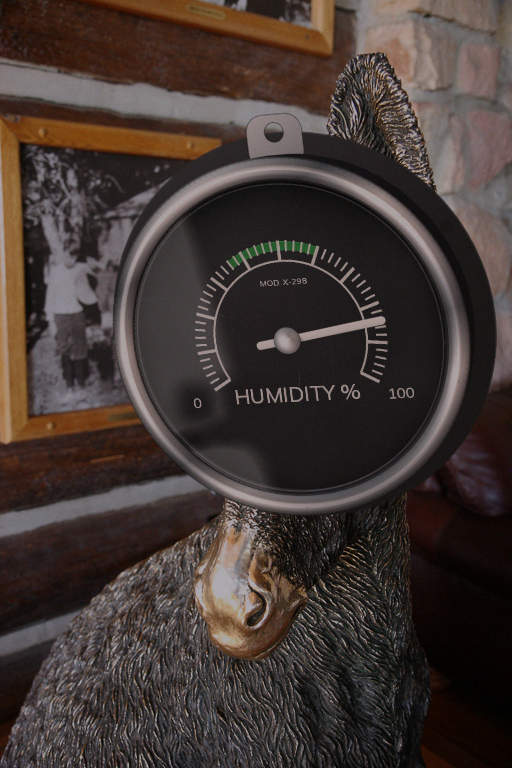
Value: **84** %
